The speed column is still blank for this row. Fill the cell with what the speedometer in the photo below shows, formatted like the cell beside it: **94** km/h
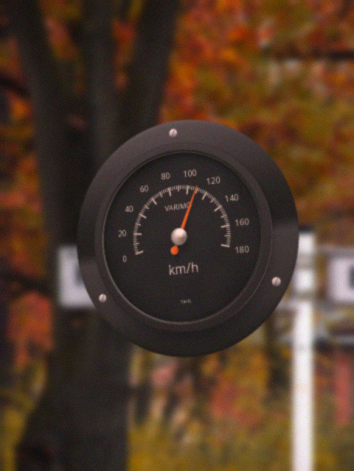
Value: **110** km/h
